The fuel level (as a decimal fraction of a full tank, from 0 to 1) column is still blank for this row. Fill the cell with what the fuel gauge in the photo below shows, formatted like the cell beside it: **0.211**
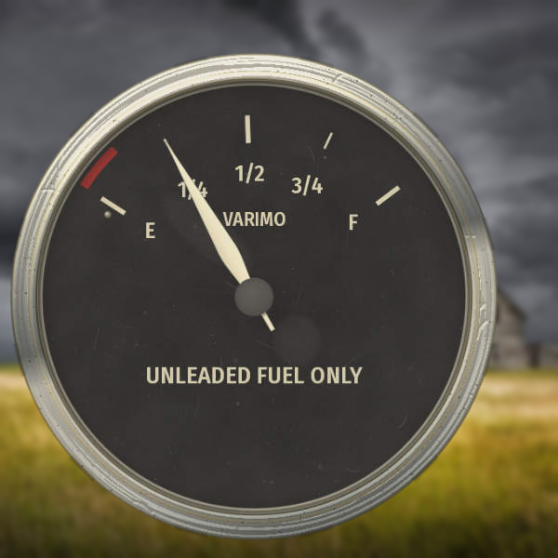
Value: **0.25**
